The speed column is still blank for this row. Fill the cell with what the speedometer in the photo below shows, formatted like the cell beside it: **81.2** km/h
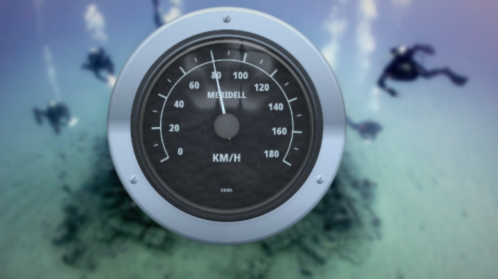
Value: **80** km/h
